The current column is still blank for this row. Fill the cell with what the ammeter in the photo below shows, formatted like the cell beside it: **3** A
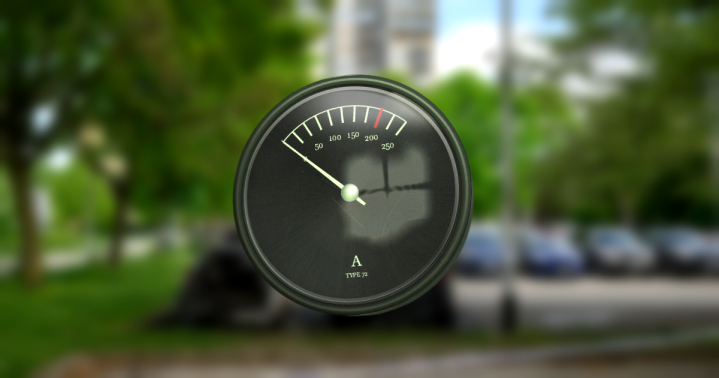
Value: **0** A
